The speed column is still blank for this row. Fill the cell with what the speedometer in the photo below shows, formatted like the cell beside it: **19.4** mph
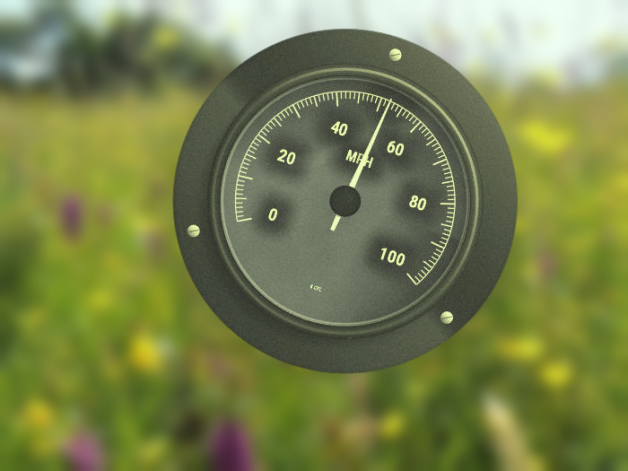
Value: **52** mph
